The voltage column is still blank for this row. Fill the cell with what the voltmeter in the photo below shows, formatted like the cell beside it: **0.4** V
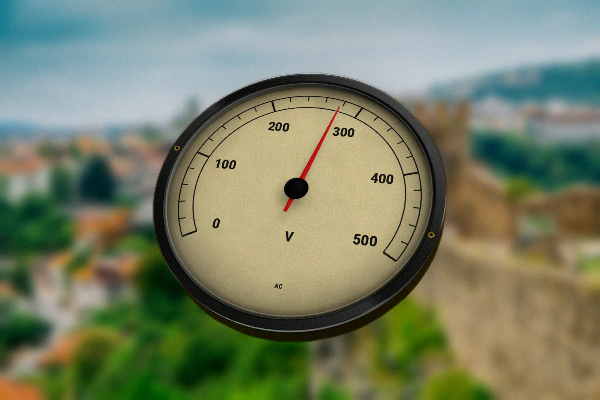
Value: **280** V
